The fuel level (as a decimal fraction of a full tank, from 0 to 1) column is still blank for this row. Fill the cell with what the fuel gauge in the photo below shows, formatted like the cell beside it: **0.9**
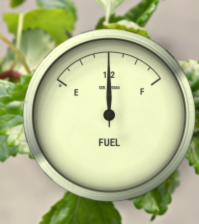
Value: **0.5**
